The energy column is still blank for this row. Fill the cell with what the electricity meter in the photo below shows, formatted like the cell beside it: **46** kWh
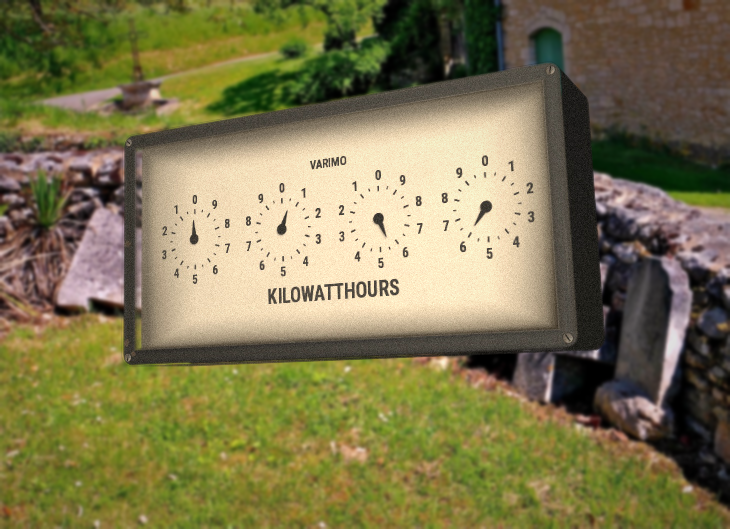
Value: **56** kWh
